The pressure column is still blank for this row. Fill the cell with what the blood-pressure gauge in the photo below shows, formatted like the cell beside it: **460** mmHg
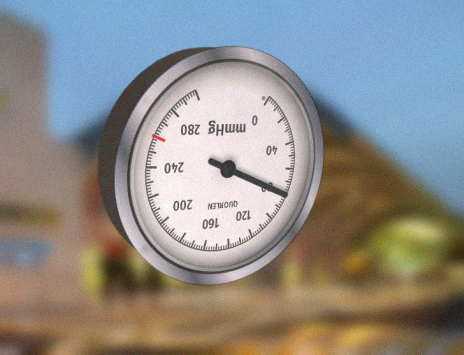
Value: **80** mmHg
